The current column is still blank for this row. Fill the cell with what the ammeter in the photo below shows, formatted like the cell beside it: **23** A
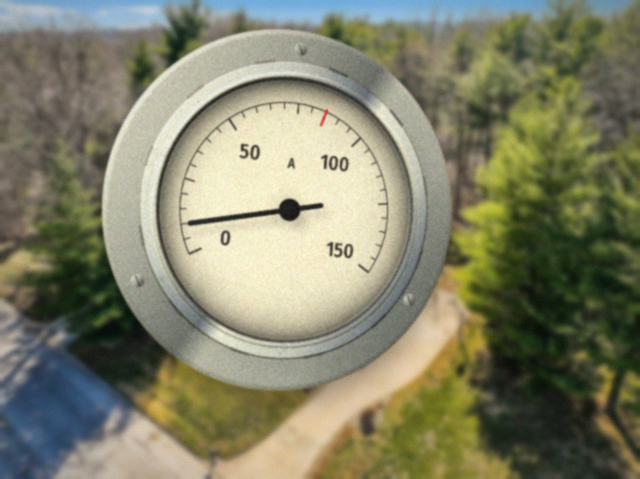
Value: **10** A
